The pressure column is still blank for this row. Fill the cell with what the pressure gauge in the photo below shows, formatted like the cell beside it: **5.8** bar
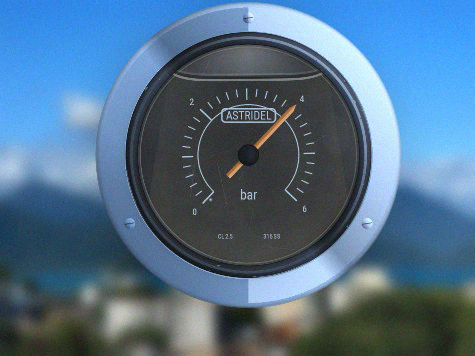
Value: **4** bar
